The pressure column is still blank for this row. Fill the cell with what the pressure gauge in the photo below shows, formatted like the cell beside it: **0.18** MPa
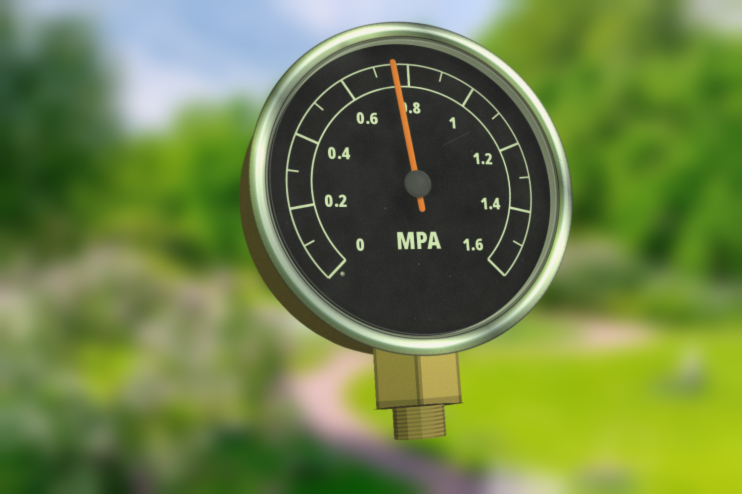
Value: **0.75** MPa
